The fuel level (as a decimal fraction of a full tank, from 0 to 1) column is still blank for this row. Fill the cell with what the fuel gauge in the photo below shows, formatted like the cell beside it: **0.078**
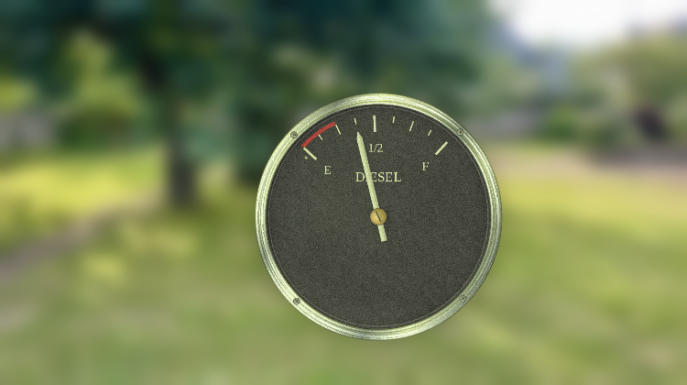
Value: **0.375**
